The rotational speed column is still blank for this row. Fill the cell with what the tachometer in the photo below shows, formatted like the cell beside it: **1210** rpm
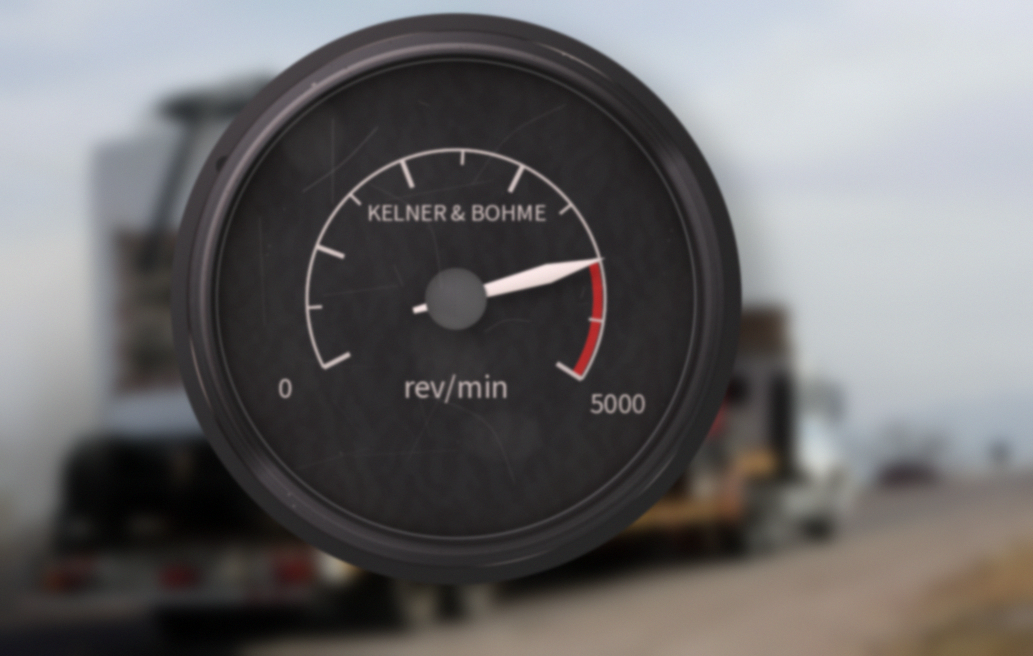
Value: **4000** rpm
